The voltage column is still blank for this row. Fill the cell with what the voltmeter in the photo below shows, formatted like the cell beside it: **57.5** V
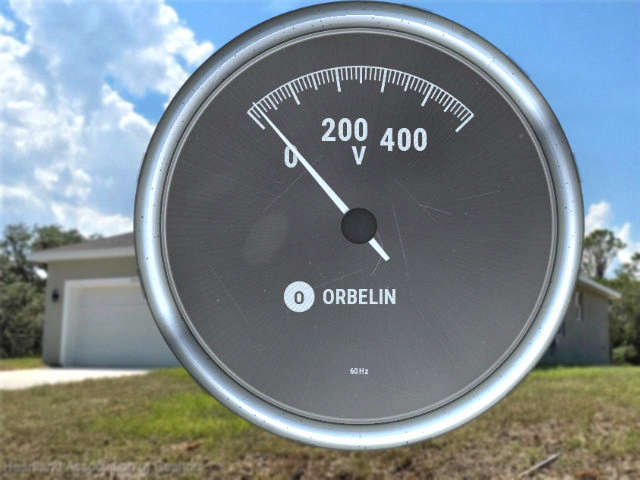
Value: **20** V
